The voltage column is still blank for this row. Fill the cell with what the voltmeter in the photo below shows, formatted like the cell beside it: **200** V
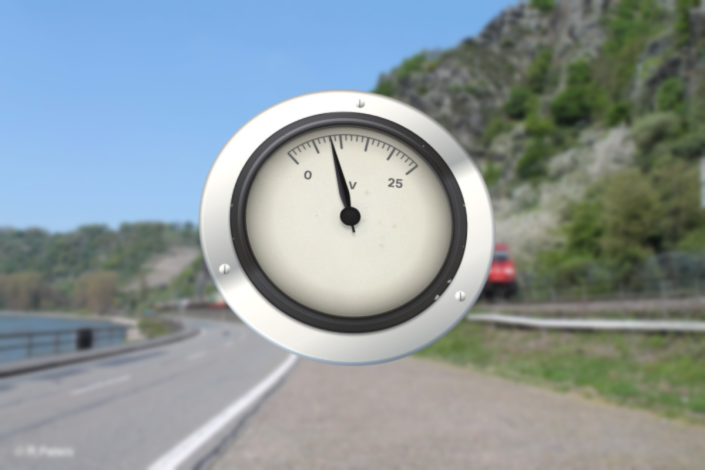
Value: **8** V
